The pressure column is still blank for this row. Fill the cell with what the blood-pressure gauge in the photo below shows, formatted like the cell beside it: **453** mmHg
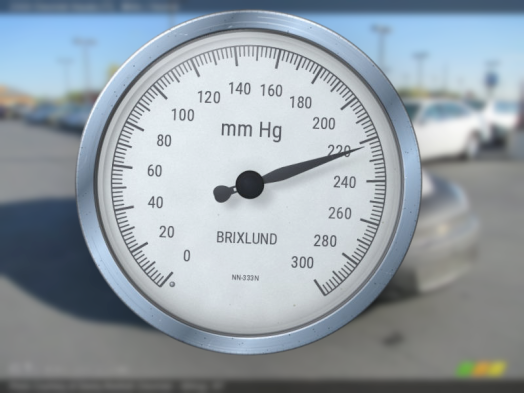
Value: **222** mmHg
